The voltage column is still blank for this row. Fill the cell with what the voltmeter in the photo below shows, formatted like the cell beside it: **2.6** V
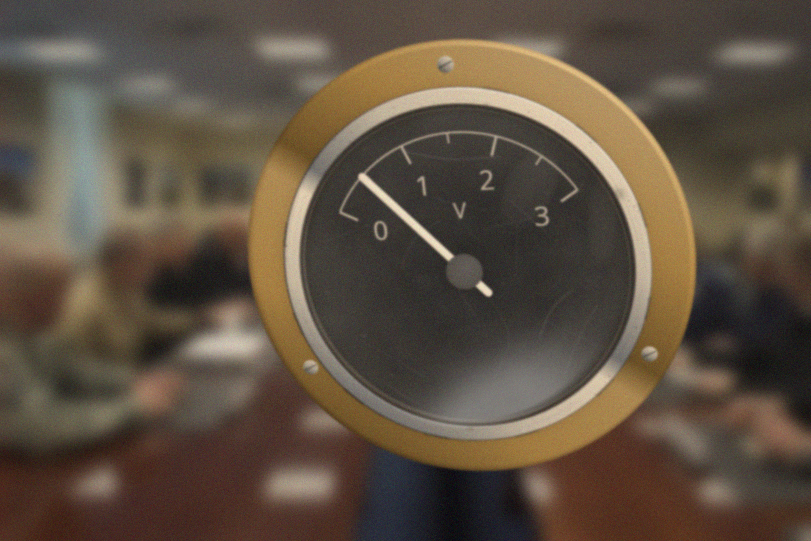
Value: **0.5** V
